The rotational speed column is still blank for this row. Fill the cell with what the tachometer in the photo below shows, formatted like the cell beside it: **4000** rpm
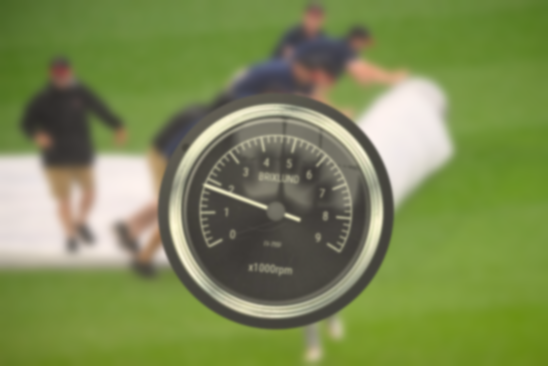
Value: **1800** rpm
